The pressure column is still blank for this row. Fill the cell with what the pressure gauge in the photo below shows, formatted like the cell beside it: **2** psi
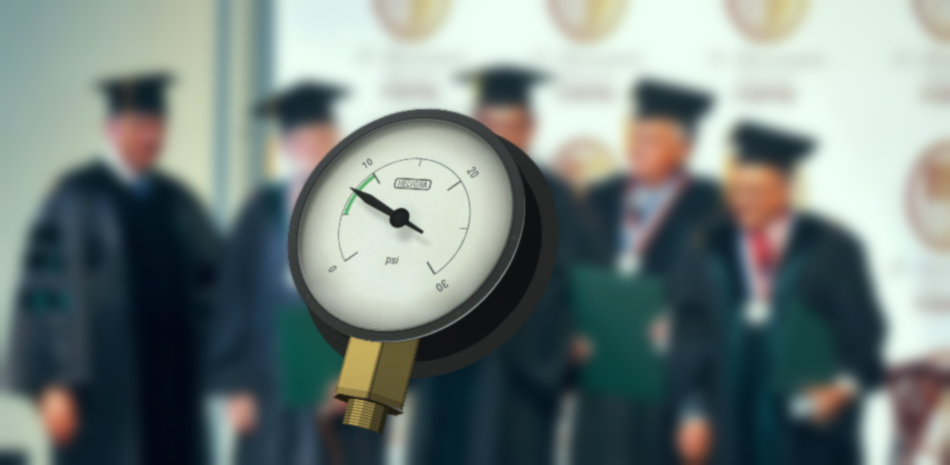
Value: **7.5** psi
